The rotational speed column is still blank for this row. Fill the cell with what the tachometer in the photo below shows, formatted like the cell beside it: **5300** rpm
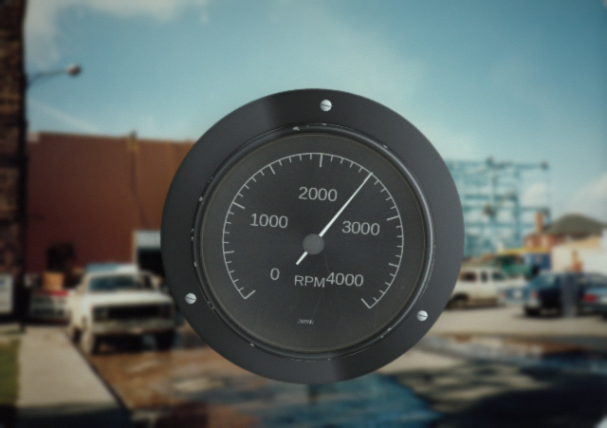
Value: **2500** rpm
